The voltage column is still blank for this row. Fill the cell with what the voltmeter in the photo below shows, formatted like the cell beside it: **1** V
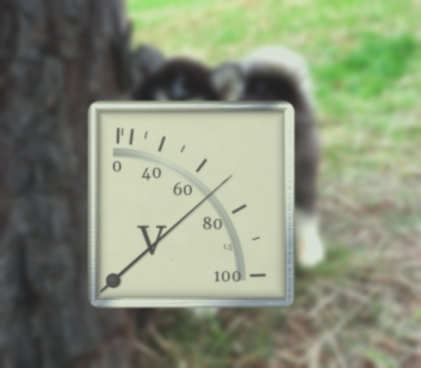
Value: **70** V
